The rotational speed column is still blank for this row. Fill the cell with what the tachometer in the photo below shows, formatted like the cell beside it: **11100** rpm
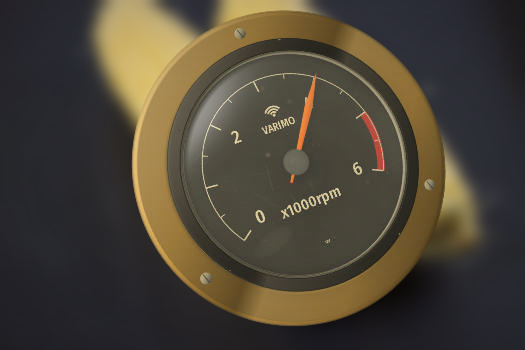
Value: **4000** rpm
